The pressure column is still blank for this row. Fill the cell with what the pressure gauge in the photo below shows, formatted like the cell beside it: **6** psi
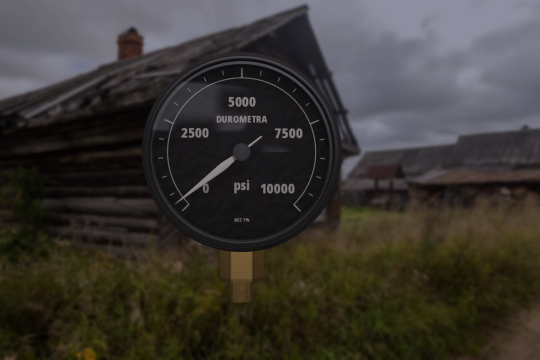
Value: **250** psi
